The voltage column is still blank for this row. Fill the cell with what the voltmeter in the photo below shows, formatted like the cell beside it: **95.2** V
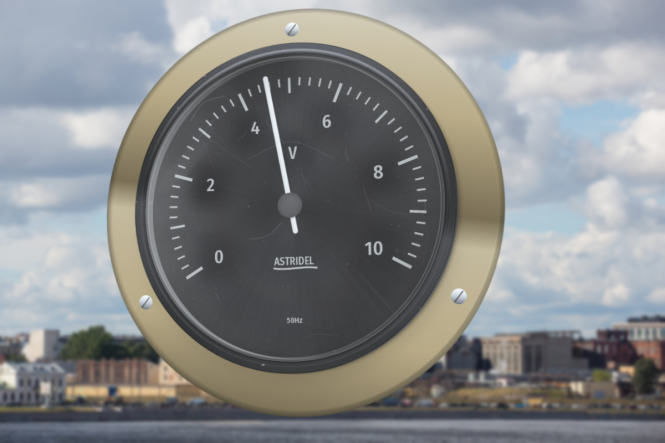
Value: **4.6** V
